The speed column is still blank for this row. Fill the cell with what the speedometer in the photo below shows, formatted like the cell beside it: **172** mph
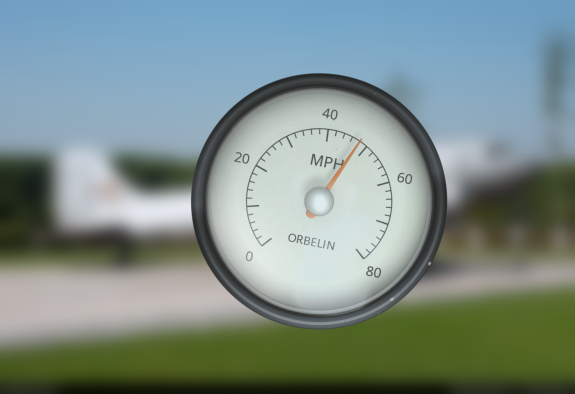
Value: **48** mph
